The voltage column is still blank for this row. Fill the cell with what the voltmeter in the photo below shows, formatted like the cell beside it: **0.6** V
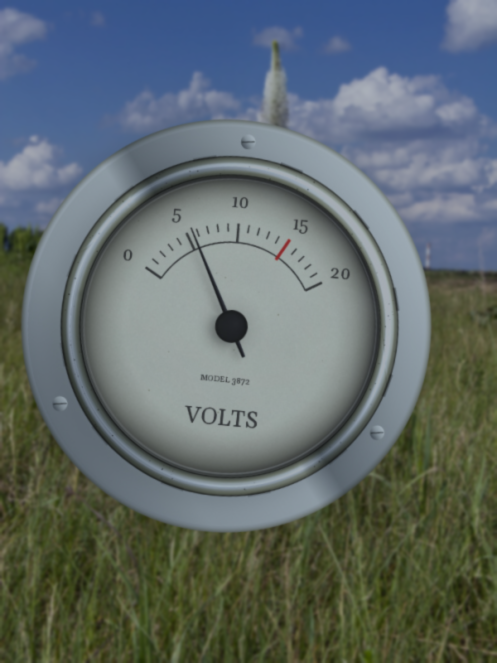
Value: **5.5** V
